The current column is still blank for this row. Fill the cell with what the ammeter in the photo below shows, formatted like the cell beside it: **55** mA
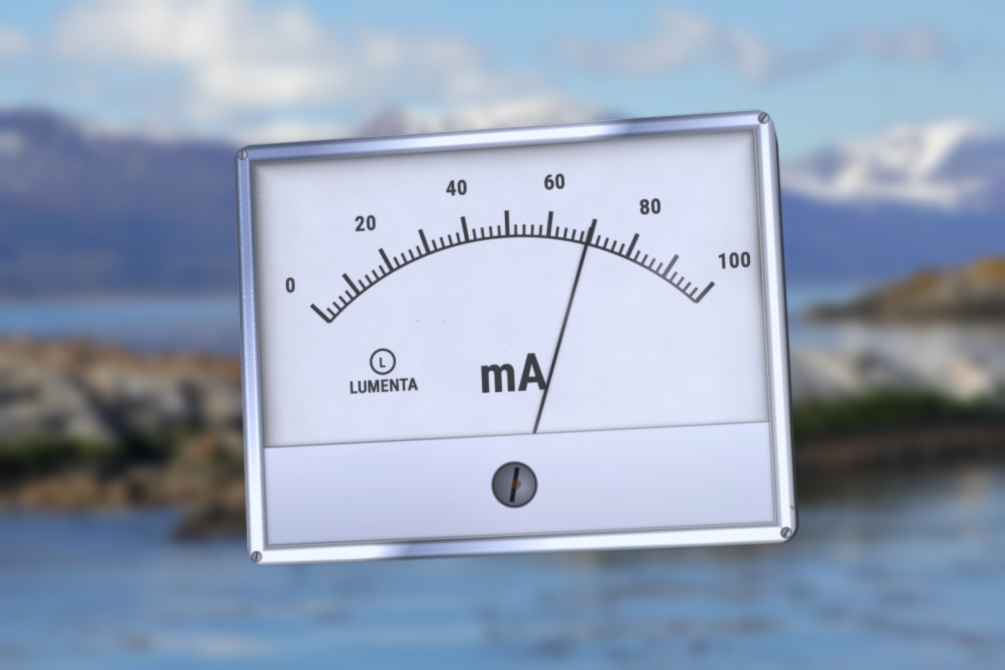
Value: **70** mA
